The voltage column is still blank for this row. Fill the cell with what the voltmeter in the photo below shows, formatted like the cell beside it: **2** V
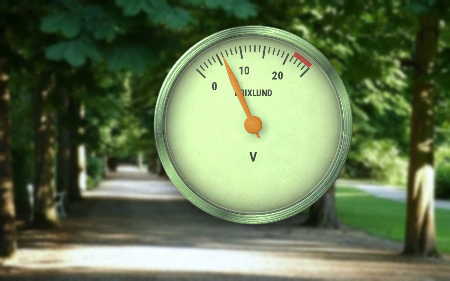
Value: **6** V
